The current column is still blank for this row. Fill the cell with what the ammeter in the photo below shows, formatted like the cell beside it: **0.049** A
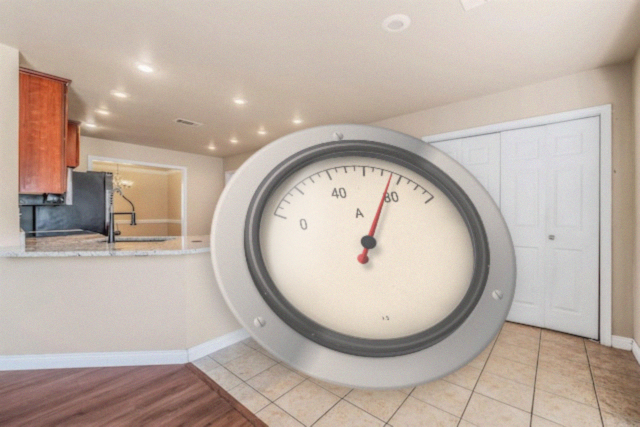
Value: **75** A
